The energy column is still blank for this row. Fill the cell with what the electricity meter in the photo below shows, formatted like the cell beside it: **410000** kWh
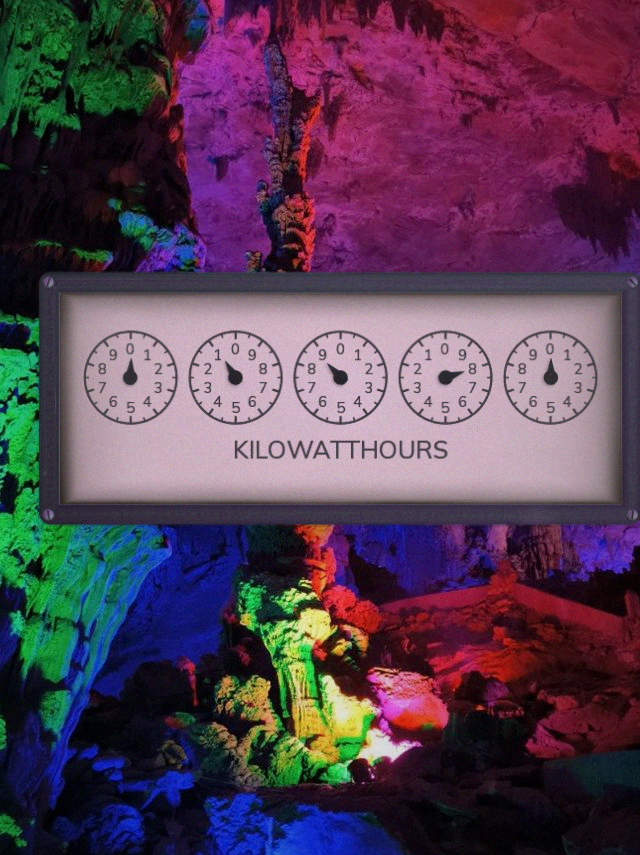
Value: **880** kWh
